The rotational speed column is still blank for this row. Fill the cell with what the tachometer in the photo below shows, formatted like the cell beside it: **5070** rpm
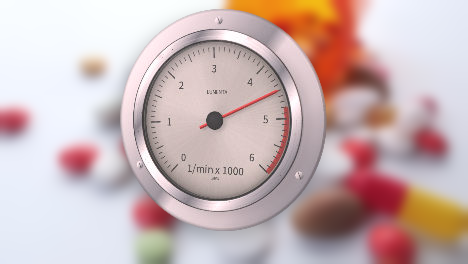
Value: **4500** rpm
